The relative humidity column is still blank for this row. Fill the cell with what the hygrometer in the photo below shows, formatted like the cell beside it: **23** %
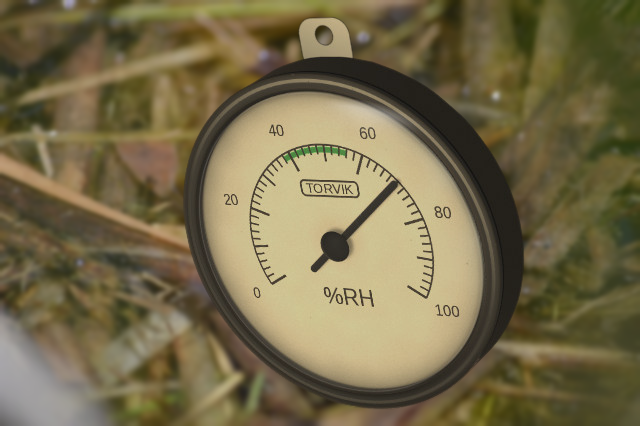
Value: **70** %
